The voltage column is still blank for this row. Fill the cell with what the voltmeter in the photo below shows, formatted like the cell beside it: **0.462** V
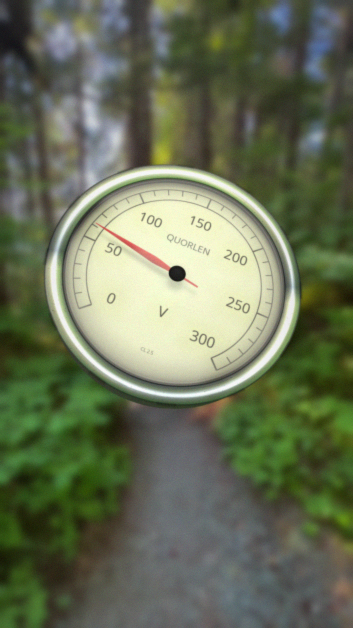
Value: **60** V
